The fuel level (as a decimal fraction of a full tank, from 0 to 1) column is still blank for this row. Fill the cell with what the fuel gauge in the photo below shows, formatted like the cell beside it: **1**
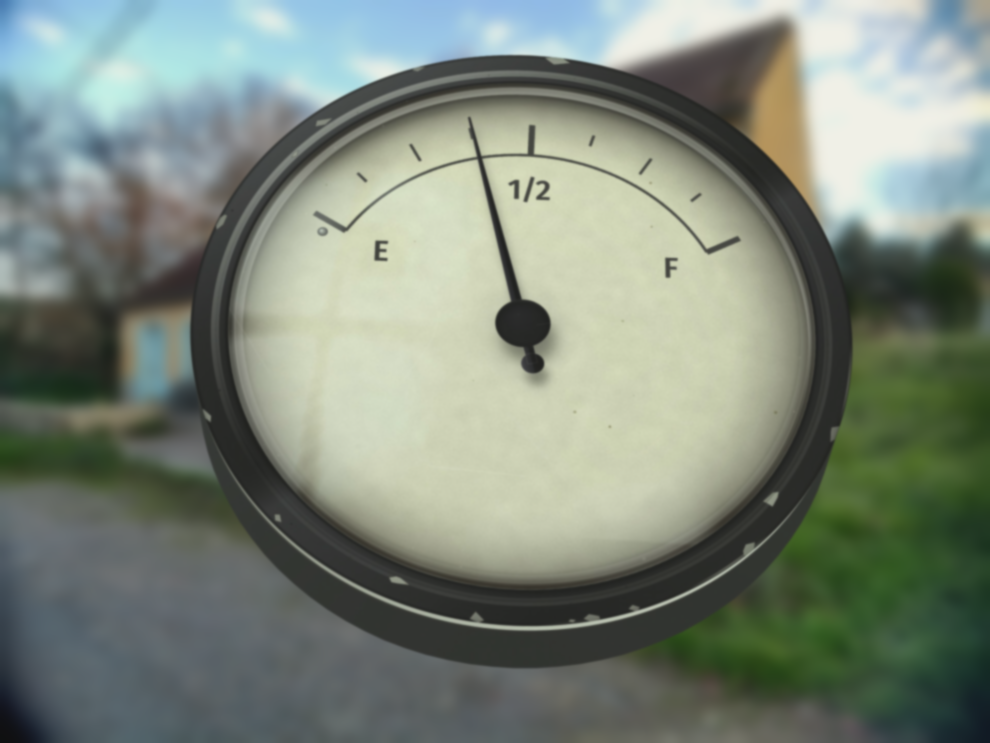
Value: **0.375**
